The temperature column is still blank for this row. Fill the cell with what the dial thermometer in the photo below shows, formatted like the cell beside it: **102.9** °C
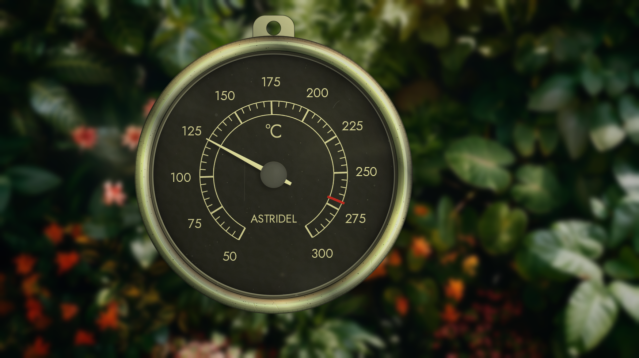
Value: **125** °C
